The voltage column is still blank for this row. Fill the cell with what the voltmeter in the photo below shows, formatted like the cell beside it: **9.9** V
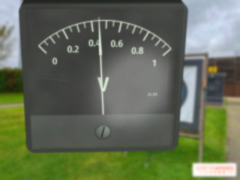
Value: **0.45** V
